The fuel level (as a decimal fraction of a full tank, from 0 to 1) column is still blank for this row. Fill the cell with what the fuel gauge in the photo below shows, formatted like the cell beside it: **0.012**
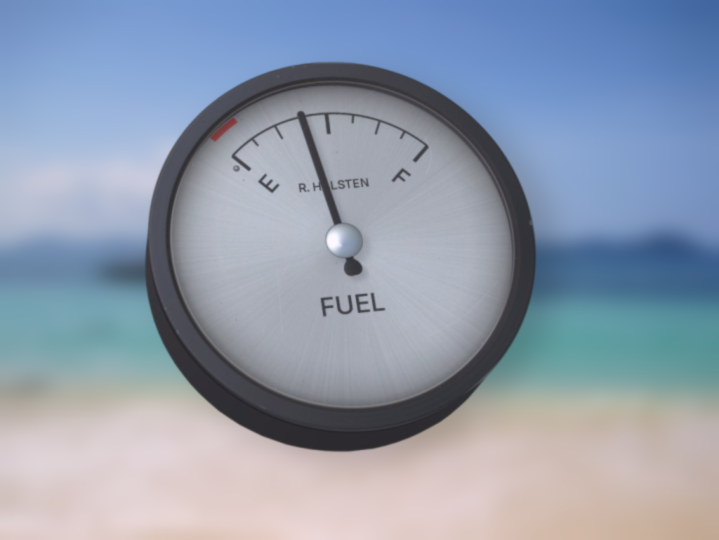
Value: **0.375**
